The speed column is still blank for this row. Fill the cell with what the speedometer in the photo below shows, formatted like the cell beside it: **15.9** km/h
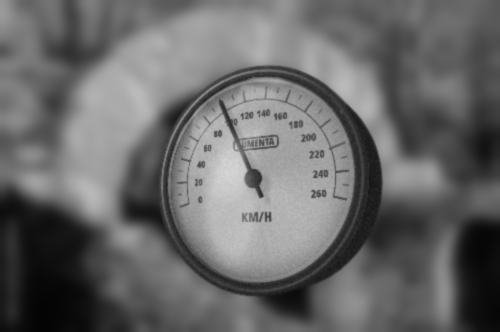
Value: **100** km/h
